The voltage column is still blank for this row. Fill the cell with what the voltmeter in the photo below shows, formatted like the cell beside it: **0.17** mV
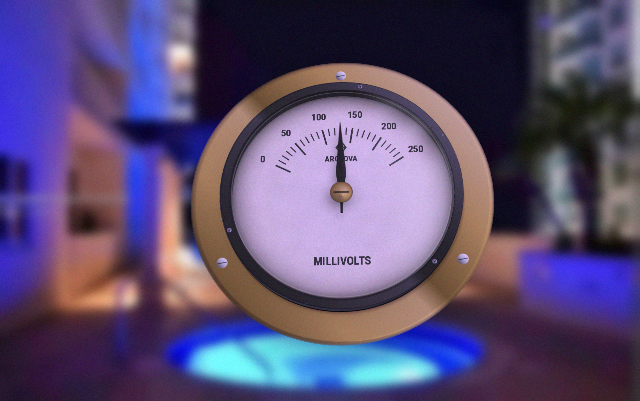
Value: **130** mV
